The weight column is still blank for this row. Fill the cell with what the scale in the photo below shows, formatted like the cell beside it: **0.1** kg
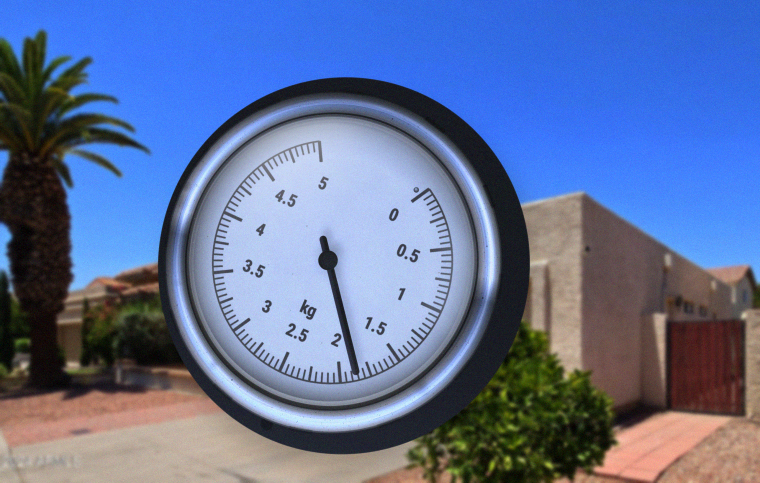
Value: **1.85** kg
